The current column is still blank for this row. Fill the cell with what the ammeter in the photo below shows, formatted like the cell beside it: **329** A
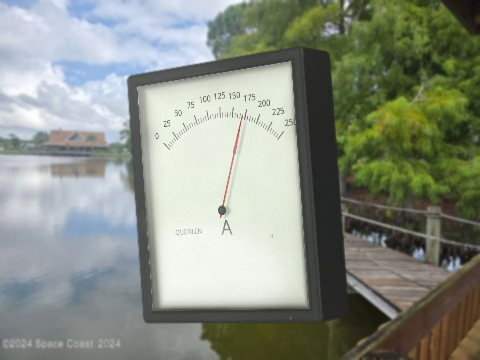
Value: **175** A
